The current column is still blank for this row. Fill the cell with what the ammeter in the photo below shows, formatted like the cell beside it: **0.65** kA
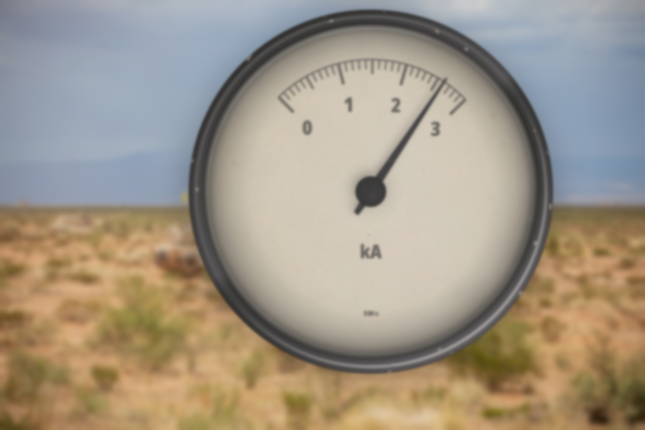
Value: **2.6** kA
